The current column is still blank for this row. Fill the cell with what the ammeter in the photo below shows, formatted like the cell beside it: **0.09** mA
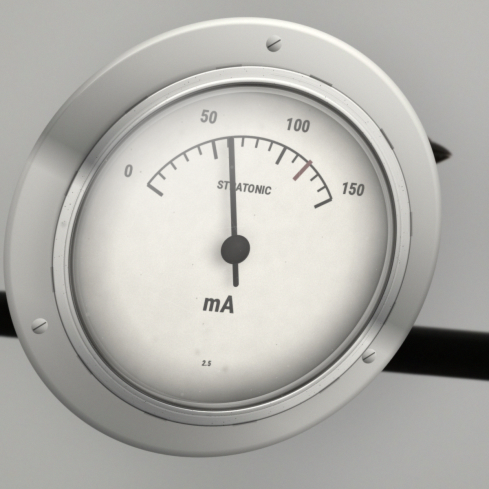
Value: **60** mA
